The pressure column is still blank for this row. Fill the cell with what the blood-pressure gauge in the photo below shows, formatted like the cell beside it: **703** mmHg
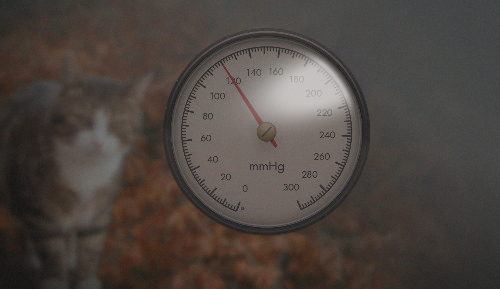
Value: **120** mmHg
